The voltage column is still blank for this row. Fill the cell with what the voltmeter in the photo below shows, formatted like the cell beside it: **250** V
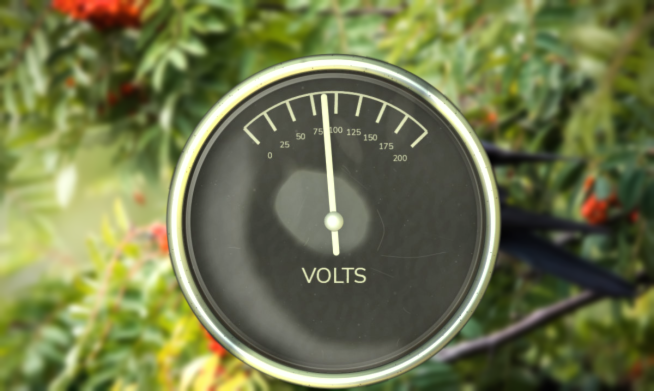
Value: **87.5** V
